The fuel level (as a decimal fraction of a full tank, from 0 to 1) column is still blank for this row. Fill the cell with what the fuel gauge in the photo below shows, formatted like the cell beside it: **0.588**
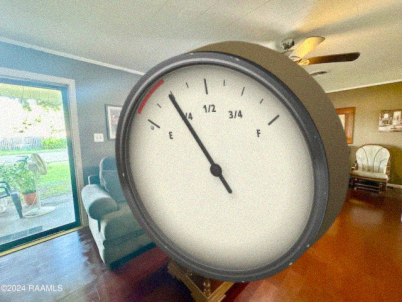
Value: **0.25**
